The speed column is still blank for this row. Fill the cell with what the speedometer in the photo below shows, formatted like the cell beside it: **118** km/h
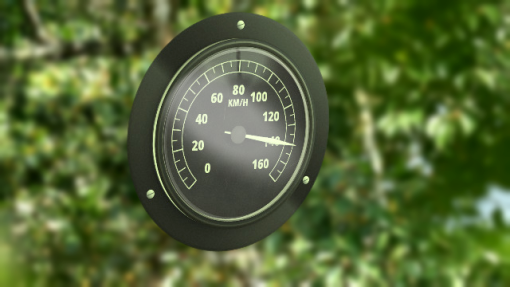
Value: **140** km/h
